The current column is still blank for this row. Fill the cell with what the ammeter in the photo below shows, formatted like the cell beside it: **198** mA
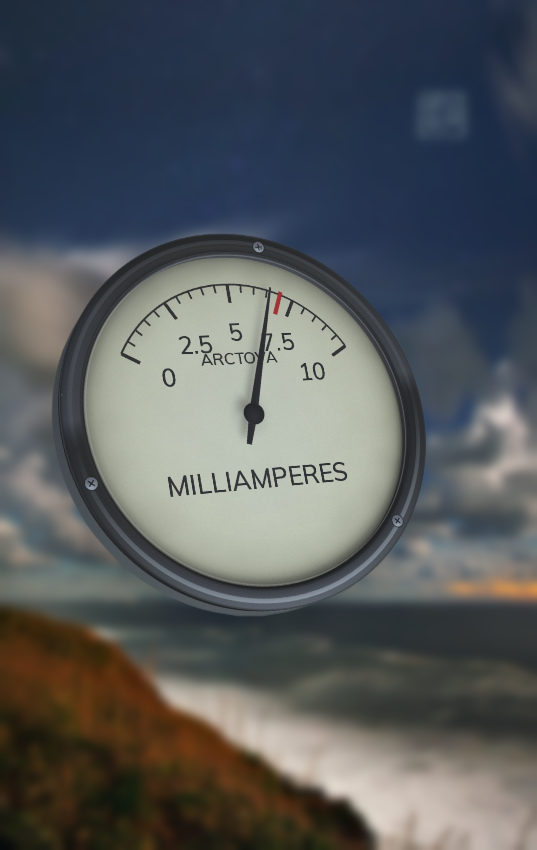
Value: **6.5** mA
